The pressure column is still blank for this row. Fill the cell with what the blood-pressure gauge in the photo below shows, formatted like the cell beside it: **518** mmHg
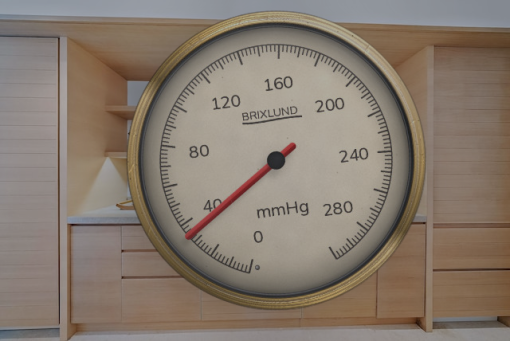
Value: **34** mmHg
